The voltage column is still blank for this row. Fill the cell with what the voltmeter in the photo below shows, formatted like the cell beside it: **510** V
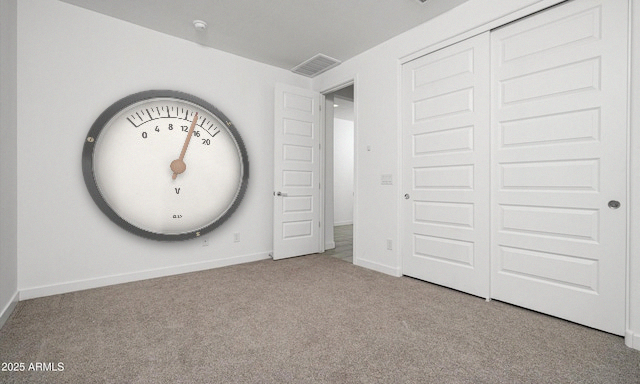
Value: **14** V
